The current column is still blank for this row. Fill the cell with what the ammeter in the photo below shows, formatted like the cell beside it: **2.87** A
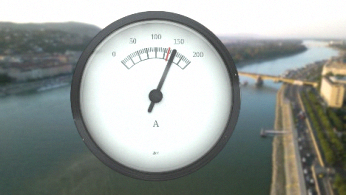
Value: **150** A
